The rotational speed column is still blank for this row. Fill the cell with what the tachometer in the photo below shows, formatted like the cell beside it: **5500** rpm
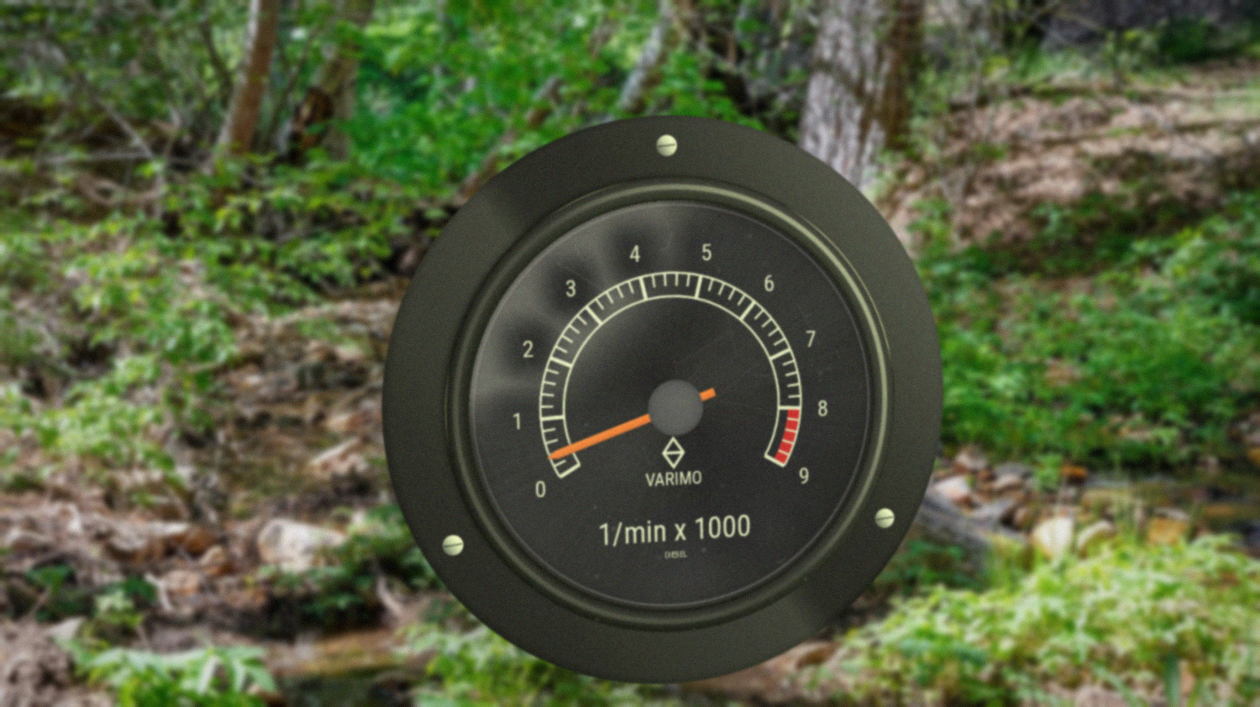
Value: **400** rpm
